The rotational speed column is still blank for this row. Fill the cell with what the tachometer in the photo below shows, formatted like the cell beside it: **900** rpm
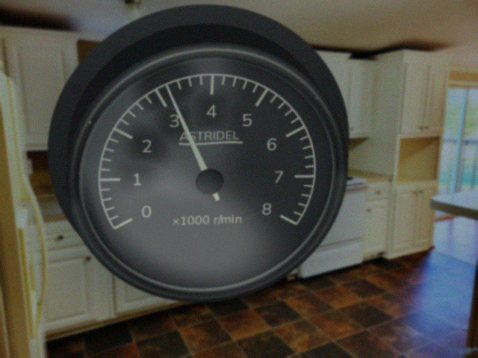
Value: **3200** rpm
